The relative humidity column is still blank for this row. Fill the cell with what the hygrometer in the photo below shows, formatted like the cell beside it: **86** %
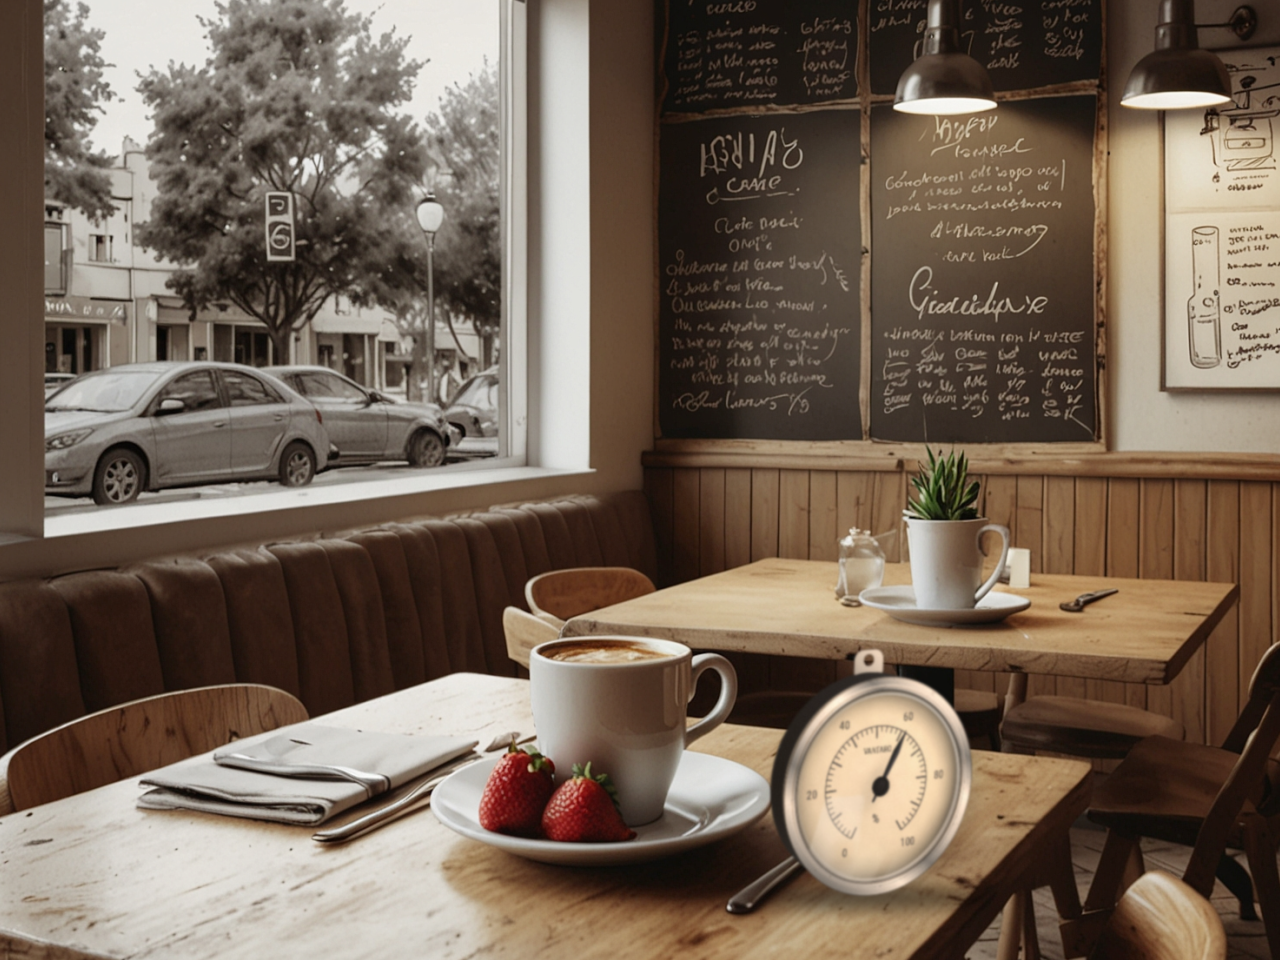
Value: **60** %
